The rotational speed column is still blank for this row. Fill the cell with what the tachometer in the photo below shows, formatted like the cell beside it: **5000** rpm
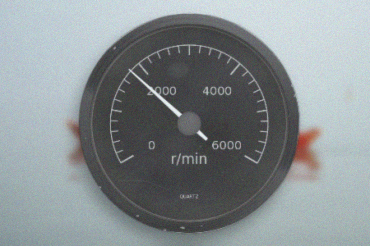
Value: **1800** rpm
